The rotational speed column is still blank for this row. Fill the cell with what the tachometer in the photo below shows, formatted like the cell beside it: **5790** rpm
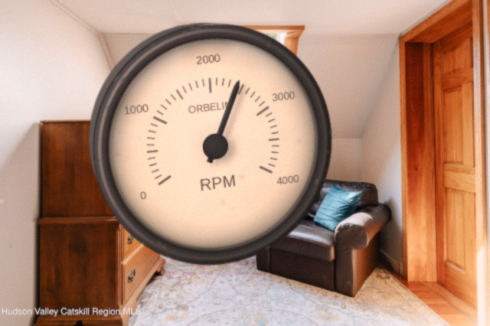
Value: **2400** rpm
